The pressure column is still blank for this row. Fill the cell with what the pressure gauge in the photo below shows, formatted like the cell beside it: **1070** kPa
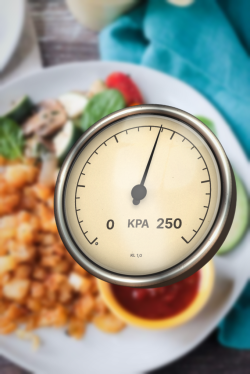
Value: **140** kPa
